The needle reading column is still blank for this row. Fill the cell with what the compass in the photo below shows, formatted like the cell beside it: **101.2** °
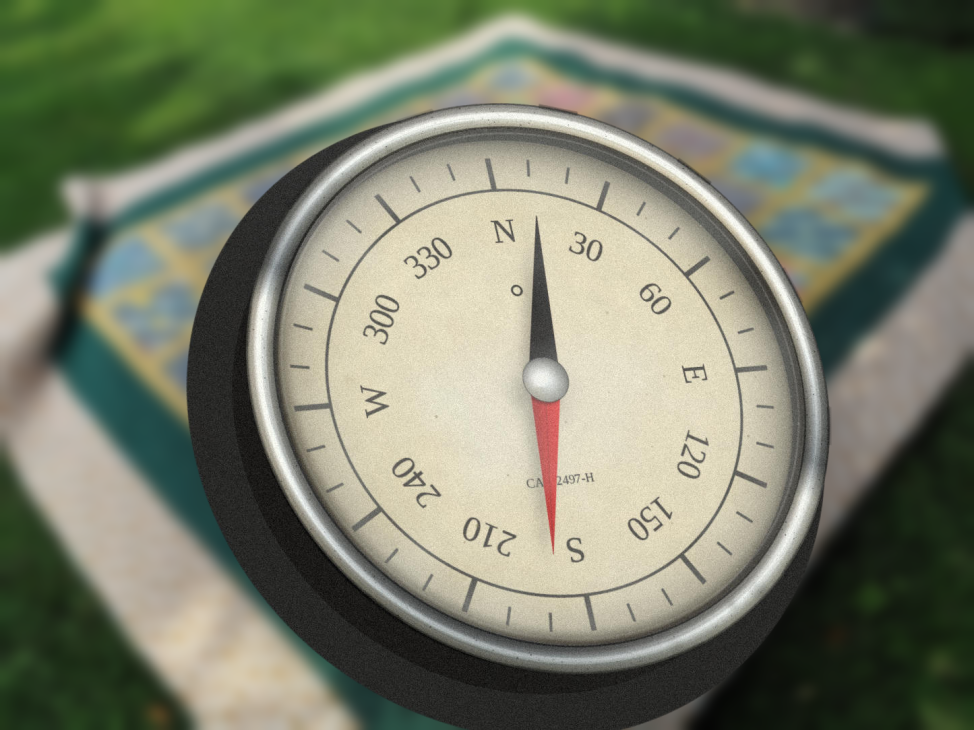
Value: **190** °
